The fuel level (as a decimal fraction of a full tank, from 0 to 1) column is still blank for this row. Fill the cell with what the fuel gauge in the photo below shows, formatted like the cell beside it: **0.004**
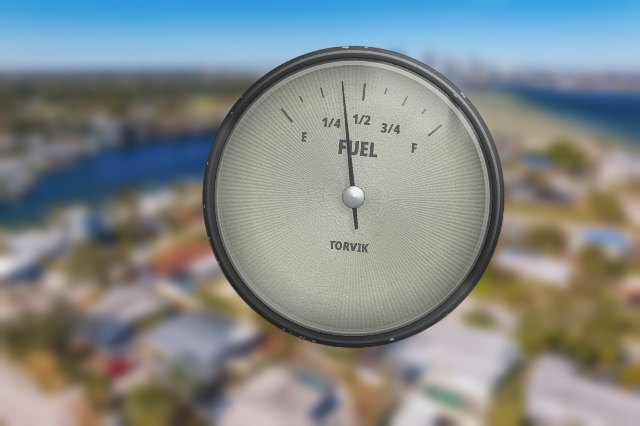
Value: **0.375**
